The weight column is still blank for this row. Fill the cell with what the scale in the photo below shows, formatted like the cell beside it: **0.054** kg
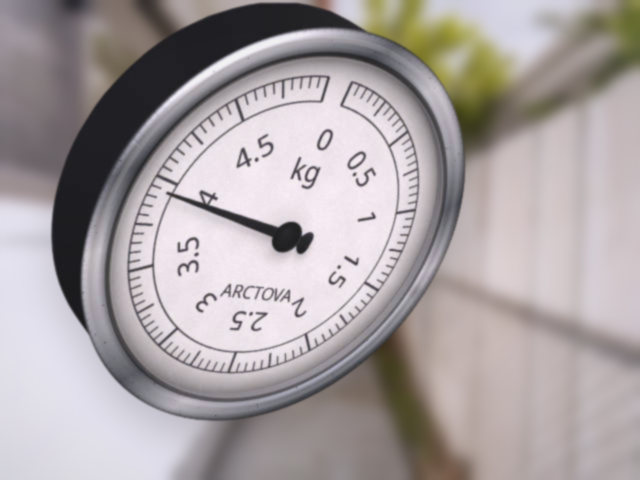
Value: **3.95** kg
